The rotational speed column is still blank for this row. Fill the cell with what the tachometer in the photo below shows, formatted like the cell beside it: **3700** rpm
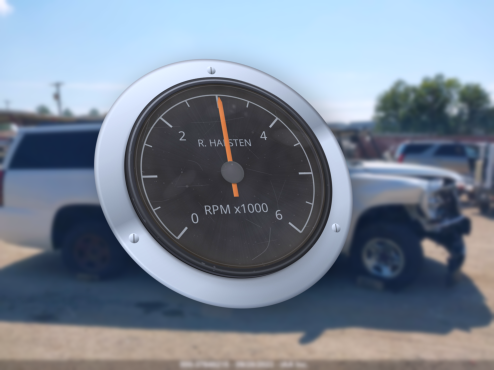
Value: **3000** rpm
